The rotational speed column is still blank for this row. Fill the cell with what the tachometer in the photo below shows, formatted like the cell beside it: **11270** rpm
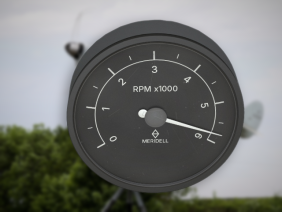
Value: **5750** rpm
